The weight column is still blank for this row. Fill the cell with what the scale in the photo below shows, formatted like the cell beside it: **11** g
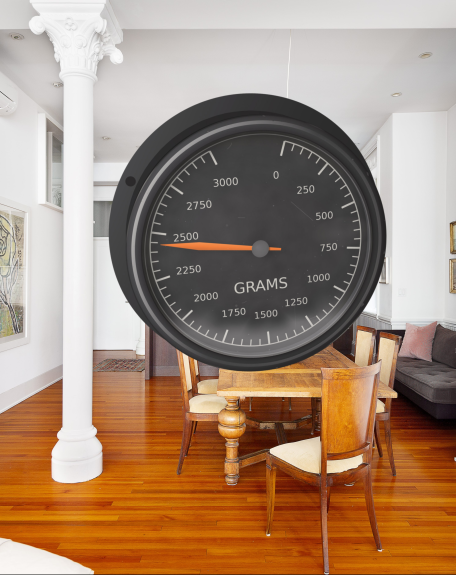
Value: **2450** g
